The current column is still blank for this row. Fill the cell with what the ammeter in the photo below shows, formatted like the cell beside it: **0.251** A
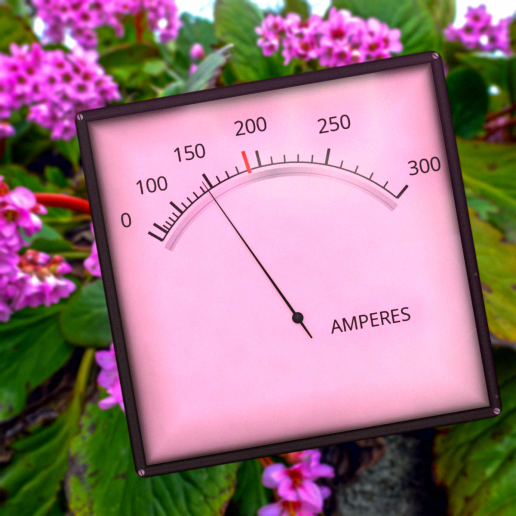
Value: **145** A
